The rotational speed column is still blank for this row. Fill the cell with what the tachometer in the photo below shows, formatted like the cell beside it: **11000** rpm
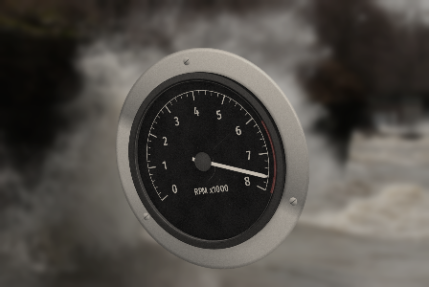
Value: **7600** rpm
